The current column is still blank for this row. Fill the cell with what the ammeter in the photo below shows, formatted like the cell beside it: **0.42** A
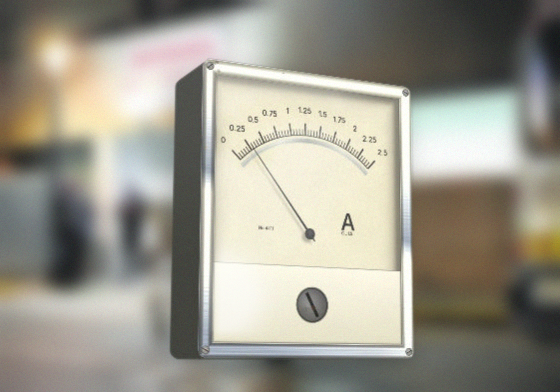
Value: **0.25** A
